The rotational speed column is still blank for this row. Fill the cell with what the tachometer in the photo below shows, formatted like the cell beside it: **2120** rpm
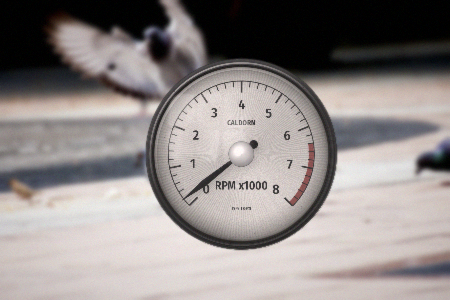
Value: **200** rpm
